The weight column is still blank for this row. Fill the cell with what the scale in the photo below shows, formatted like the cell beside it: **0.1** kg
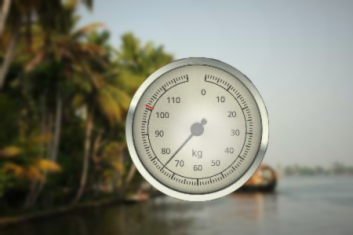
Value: **75** kg
